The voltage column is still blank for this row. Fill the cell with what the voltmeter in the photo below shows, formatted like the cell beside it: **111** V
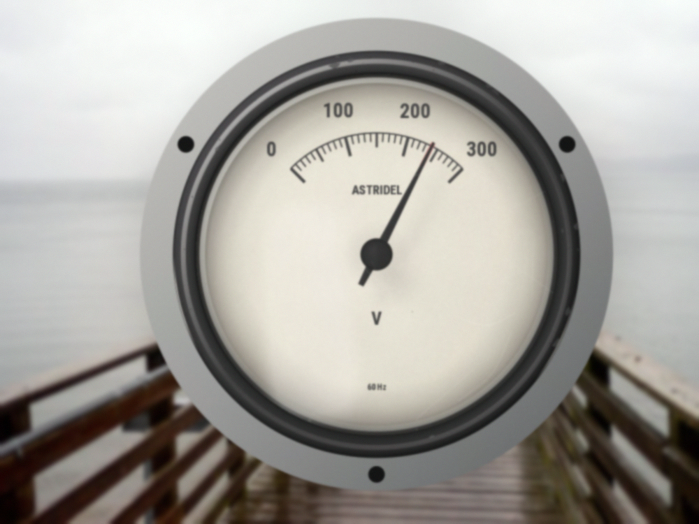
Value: **240** V
